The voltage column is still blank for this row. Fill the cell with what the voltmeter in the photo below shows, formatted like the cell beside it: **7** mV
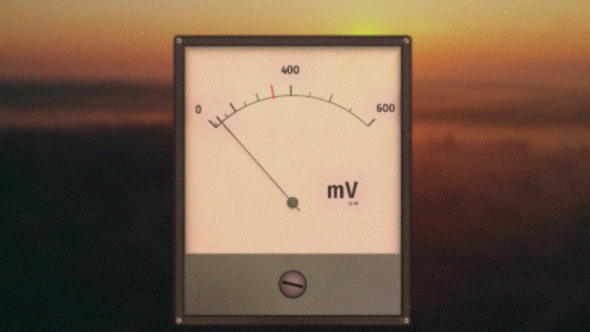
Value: **100** mV
